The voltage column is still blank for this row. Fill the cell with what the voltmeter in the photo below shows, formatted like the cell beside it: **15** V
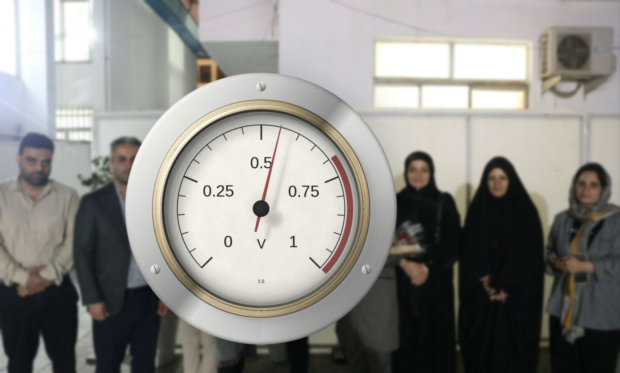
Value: **0.55** V
